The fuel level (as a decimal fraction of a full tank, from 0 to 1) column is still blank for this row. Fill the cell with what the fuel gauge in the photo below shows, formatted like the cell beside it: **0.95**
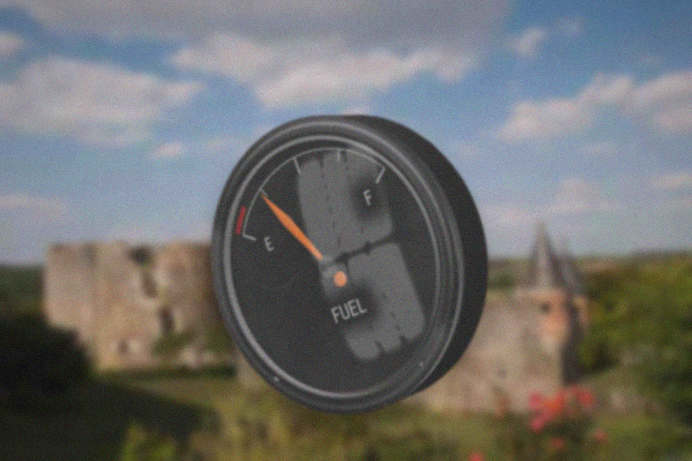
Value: **0.25**
